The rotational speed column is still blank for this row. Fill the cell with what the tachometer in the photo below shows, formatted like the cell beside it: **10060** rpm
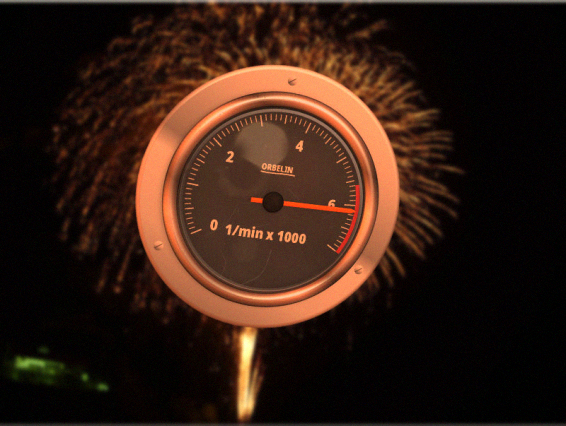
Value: **6100** rpm
